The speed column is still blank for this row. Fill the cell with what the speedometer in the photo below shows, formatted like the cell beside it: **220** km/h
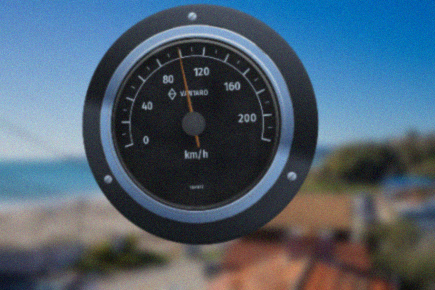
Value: **100** km/h
